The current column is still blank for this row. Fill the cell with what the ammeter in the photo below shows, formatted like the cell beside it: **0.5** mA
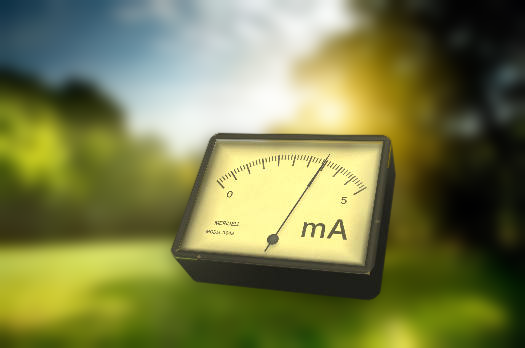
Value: **3.5** mA
